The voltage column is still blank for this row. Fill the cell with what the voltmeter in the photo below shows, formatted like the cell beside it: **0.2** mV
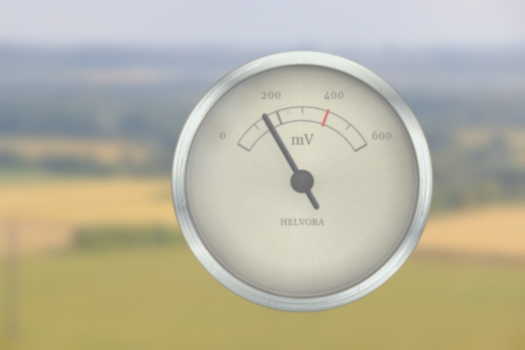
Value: **150** mV
